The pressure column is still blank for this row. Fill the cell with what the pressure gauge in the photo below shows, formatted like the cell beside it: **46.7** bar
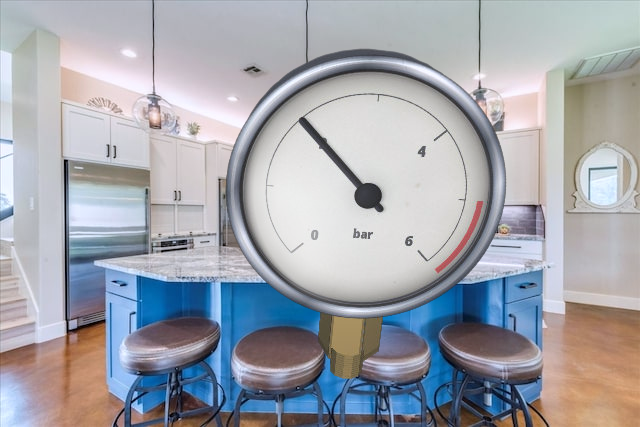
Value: **2** bar
